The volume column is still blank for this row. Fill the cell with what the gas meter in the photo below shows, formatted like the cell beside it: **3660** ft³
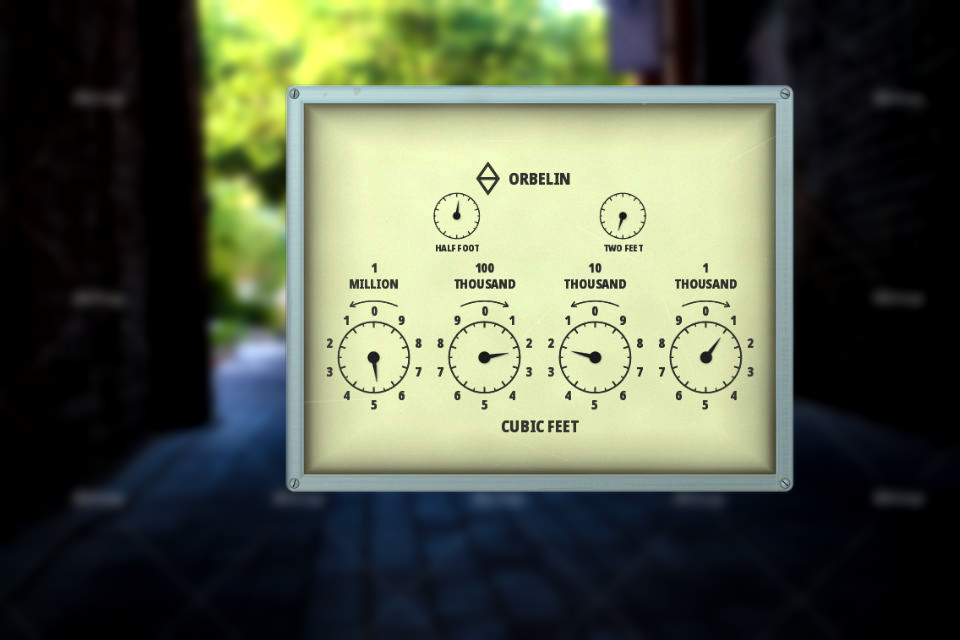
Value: **522100** ft³
